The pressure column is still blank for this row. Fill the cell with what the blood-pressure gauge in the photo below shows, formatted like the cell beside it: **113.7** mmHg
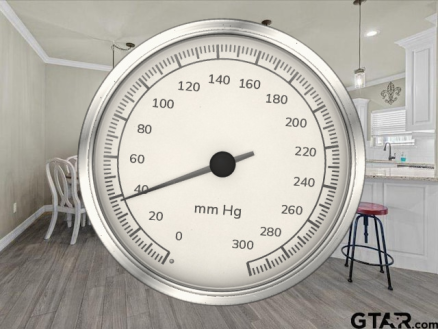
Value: **38** mmHg
